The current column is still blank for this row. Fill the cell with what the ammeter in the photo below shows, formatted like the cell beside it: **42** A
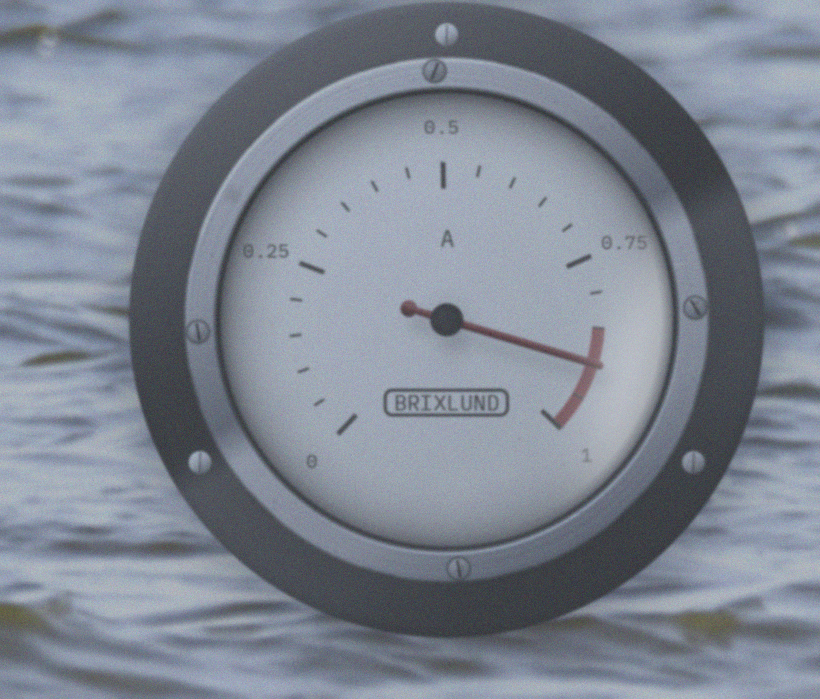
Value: **0.9** A
